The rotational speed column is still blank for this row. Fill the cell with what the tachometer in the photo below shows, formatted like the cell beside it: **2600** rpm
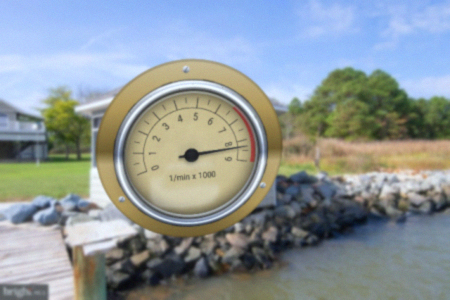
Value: **8250** rpm
